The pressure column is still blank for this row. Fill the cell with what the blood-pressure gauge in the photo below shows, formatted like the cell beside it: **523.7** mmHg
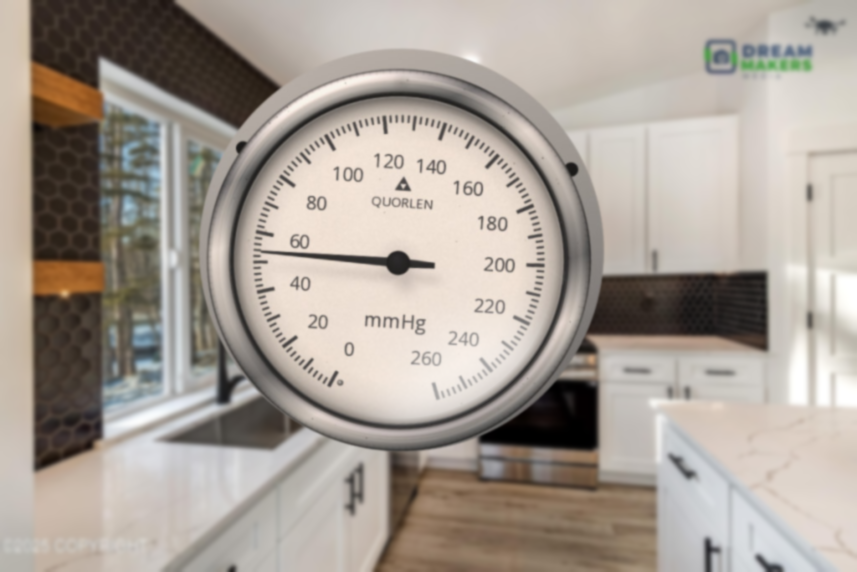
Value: **54** mmHg
